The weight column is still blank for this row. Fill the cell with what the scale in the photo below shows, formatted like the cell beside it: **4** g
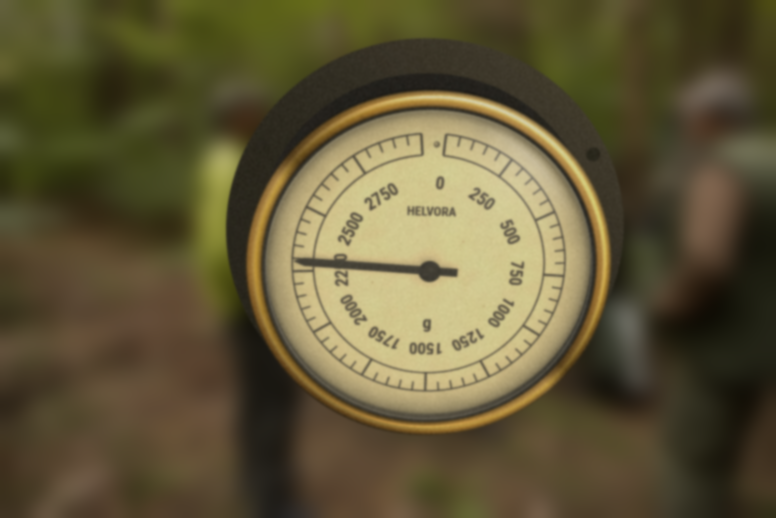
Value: **2300** g
